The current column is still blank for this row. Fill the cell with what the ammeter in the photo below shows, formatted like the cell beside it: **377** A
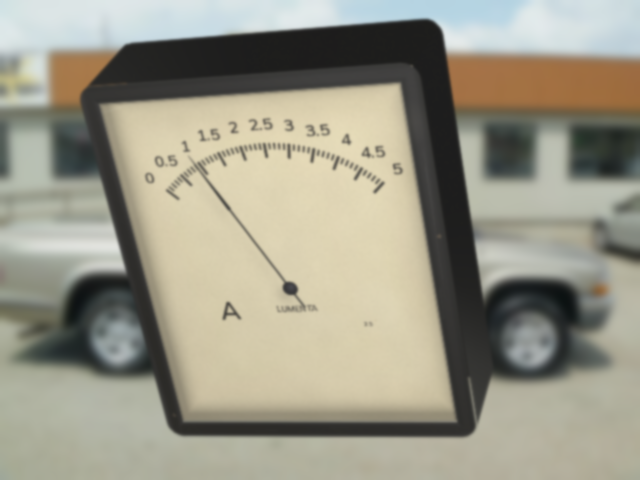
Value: **1** A
